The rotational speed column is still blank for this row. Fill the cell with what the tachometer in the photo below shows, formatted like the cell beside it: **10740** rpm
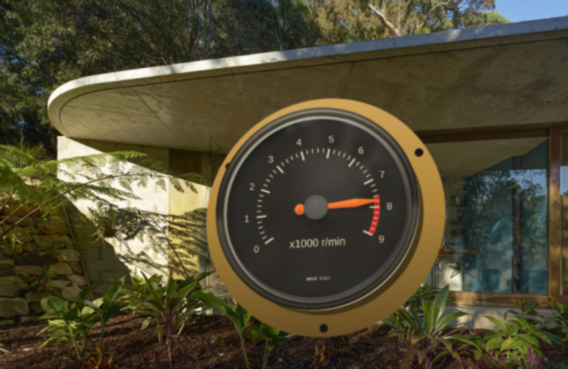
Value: **7800** rpm
